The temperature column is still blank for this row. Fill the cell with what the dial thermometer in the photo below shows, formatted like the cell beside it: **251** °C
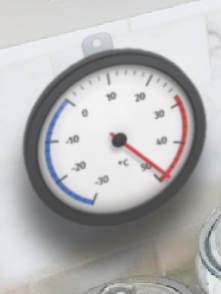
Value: **48** °C
